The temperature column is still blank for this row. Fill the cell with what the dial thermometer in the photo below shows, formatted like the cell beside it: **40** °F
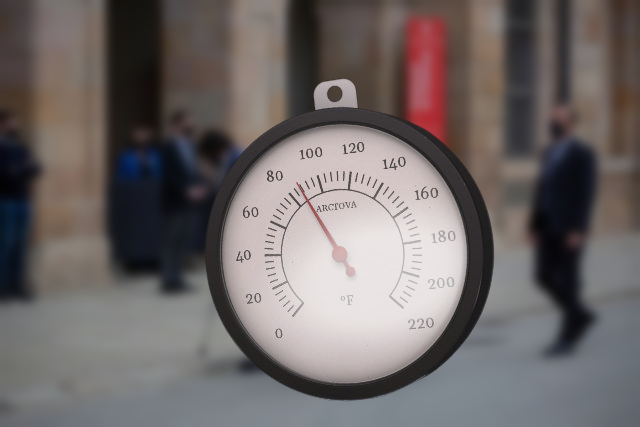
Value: **88** °F
